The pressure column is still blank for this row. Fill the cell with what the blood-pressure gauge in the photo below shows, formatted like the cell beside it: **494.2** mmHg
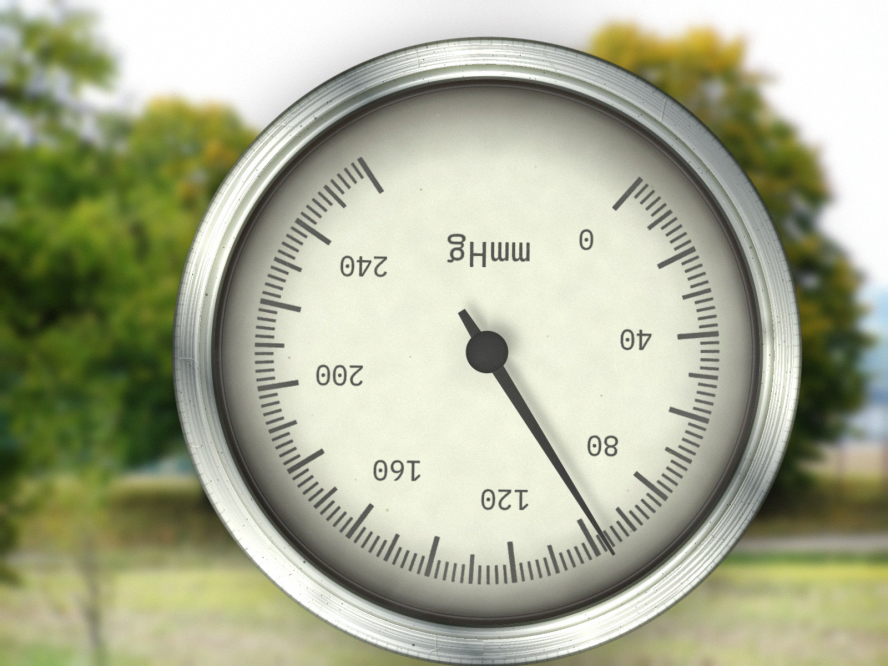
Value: **97** mmHg
